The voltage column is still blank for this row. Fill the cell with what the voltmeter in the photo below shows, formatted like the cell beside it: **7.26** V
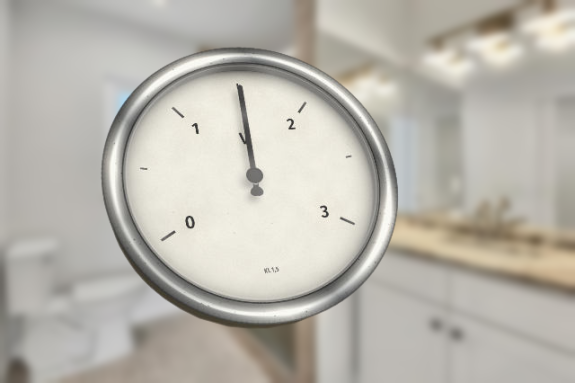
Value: **1.5** V
